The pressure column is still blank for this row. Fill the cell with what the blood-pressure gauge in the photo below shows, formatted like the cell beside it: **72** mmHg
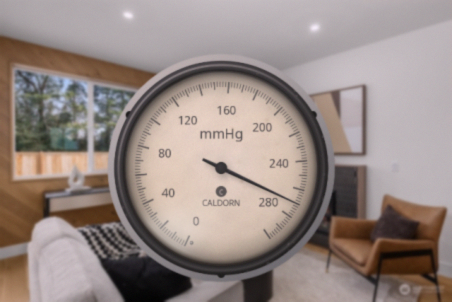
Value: **270** mmHg
